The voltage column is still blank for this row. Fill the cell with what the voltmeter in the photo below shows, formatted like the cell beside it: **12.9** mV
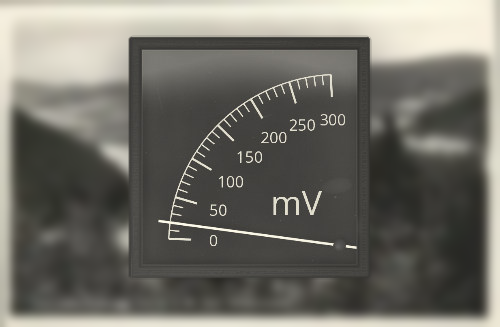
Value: **20** mV
